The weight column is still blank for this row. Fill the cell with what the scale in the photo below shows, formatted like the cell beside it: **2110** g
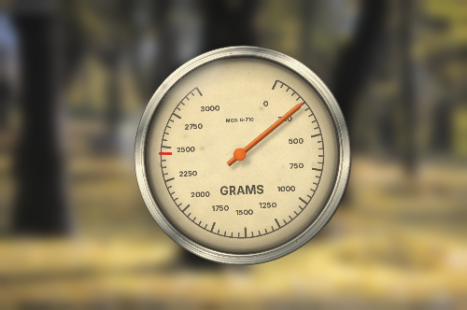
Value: **250** g
